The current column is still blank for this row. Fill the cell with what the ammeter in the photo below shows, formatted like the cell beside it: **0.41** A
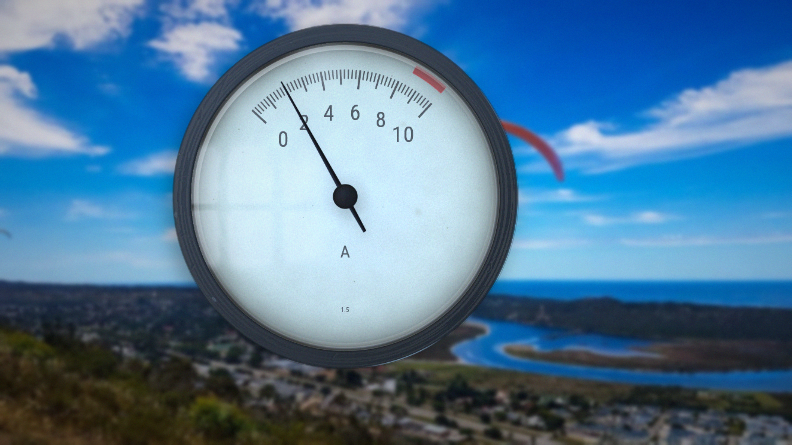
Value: **2** A
